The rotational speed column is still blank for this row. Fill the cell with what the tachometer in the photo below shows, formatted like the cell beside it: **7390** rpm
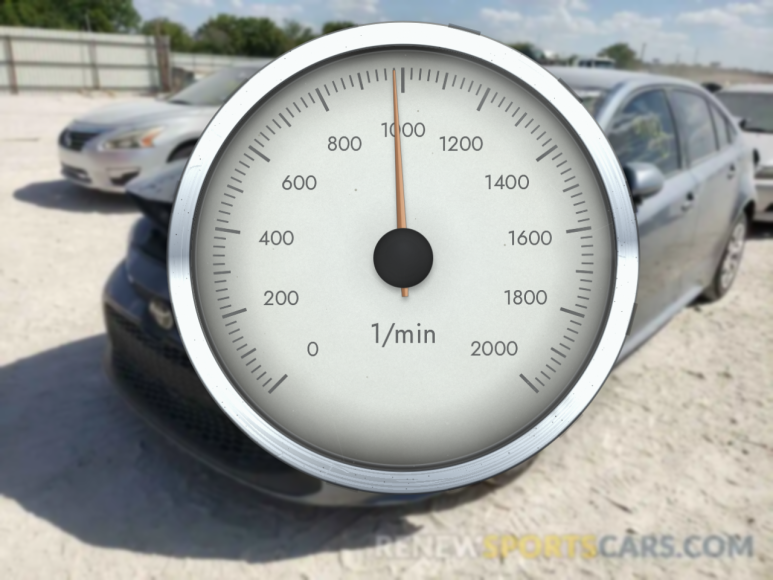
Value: **980** rpm
